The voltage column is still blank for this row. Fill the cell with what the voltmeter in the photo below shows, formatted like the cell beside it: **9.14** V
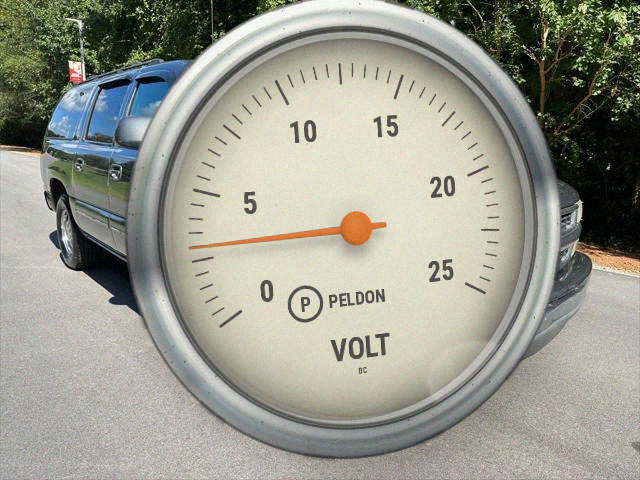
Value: **3** V
